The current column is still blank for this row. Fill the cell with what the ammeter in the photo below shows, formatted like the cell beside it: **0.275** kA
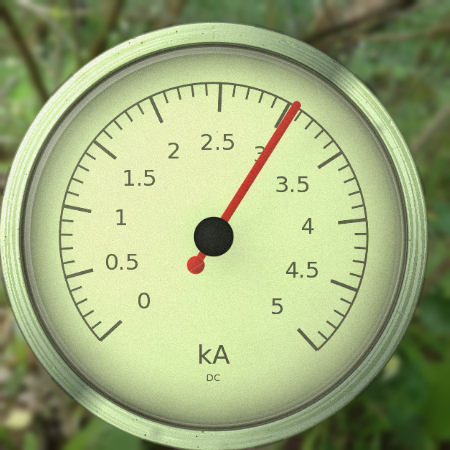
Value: **3.05** kA
